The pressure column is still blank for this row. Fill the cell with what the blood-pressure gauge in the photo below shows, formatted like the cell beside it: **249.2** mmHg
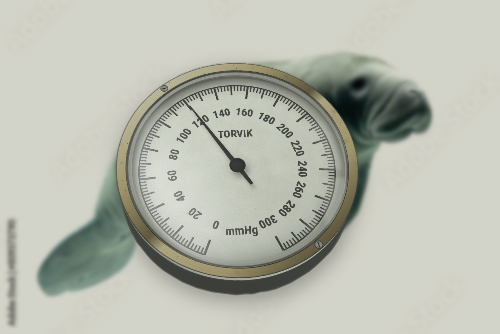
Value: **120** mmHg
